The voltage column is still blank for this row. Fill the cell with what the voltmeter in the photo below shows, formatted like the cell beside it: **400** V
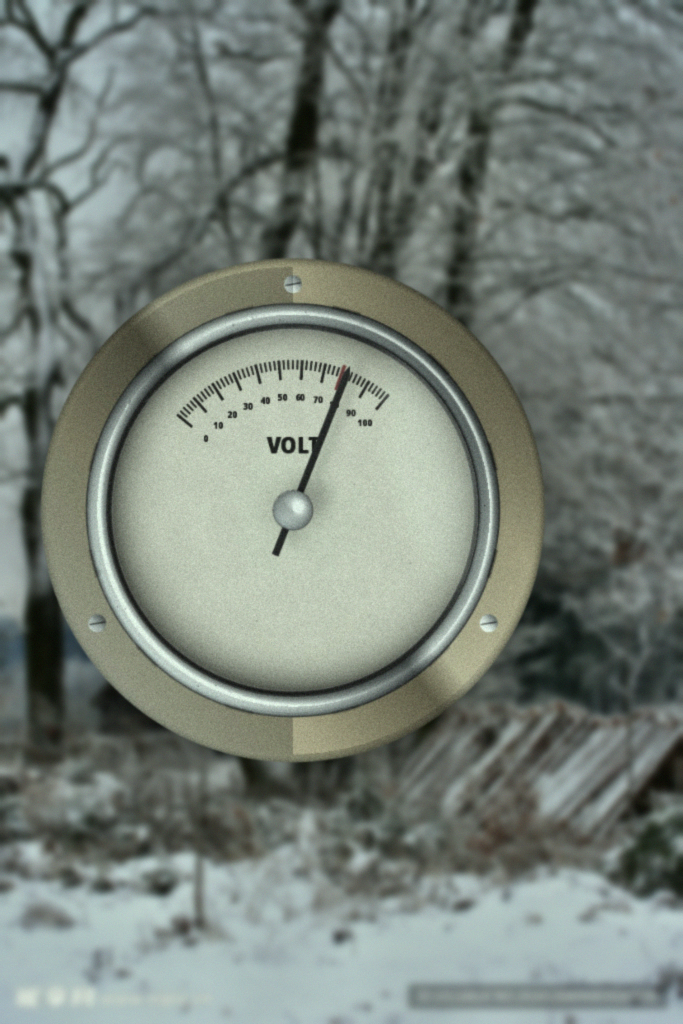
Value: **80** V
